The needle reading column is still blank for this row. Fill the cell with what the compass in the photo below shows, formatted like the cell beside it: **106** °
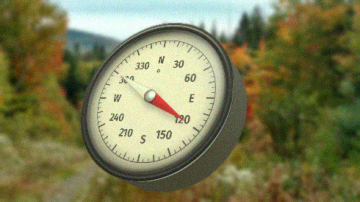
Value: **120** °
